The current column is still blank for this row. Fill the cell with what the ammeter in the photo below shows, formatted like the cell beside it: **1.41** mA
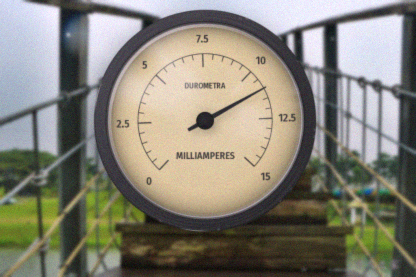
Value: **11** mA
